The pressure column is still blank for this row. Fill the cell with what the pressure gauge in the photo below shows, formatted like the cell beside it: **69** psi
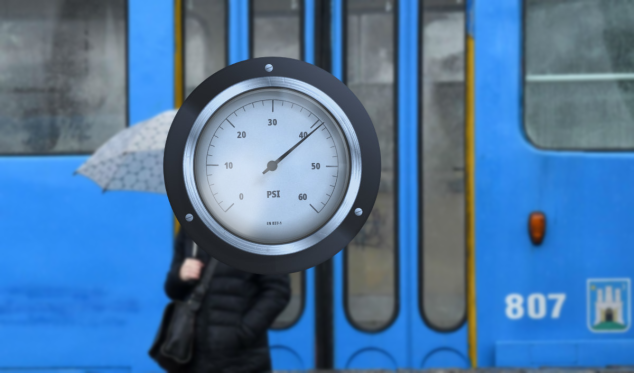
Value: **41** psi
